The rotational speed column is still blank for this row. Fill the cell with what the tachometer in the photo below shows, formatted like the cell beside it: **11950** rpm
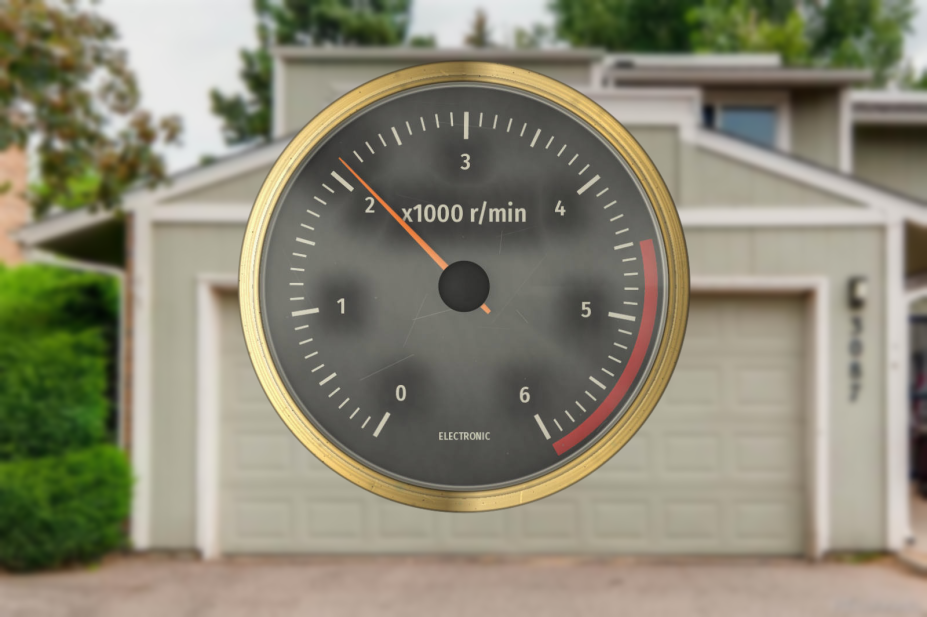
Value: **2100** rpm
